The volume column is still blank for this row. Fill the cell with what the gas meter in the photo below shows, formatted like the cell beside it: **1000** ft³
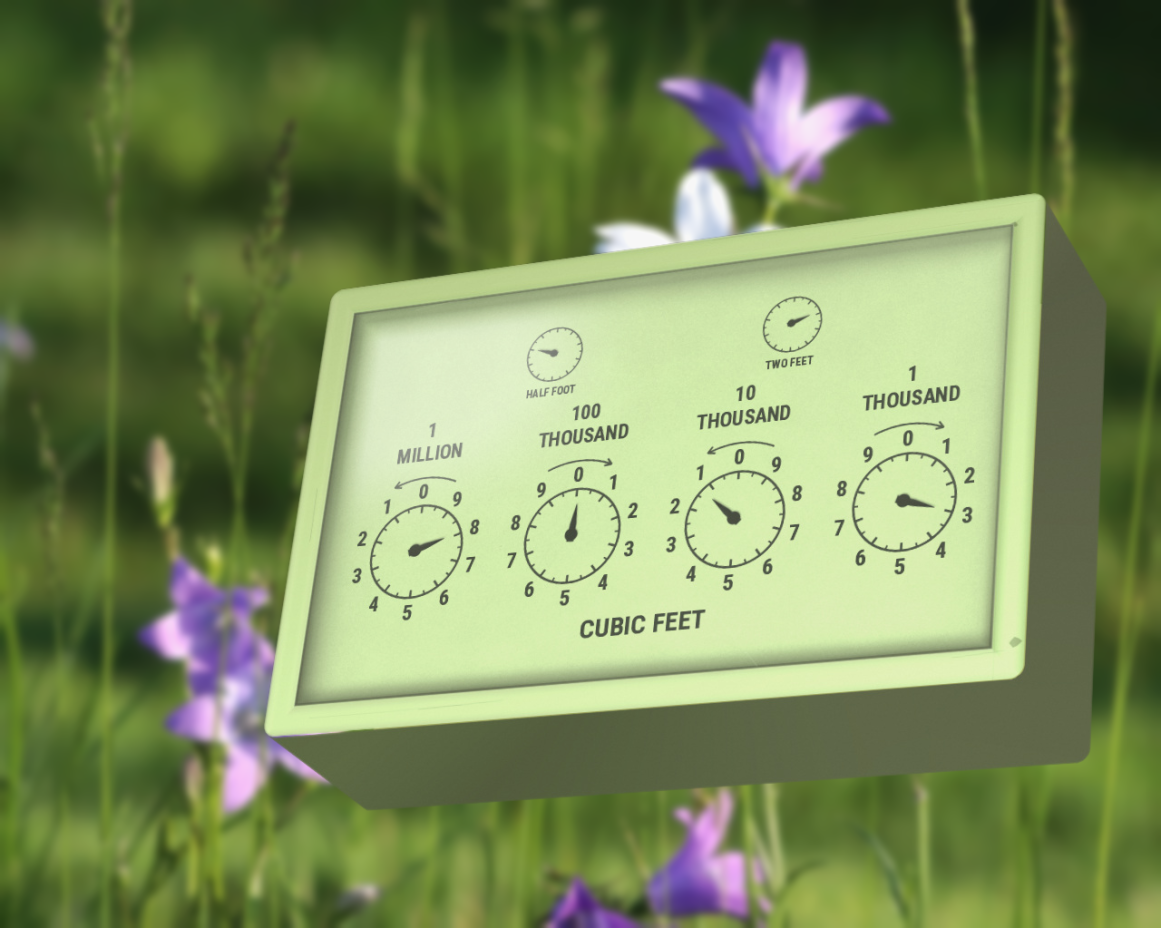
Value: **801300** ft³
